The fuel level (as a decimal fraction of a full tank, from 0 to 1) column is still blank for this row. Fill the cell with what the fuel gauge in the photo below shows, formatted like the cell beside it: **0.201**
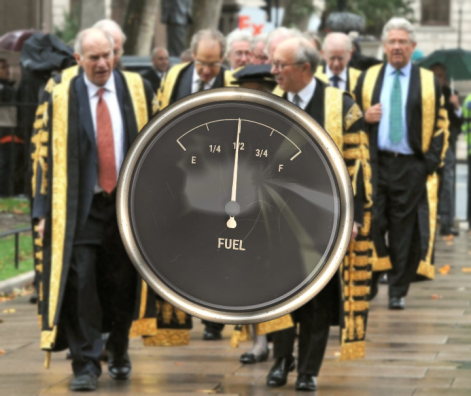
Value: **0.5**
